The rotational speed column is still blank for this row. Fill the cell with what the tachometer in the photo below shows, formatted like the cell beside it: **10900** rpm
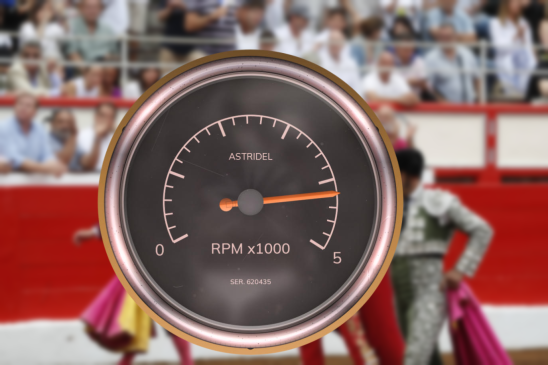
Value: **4200** rpm
